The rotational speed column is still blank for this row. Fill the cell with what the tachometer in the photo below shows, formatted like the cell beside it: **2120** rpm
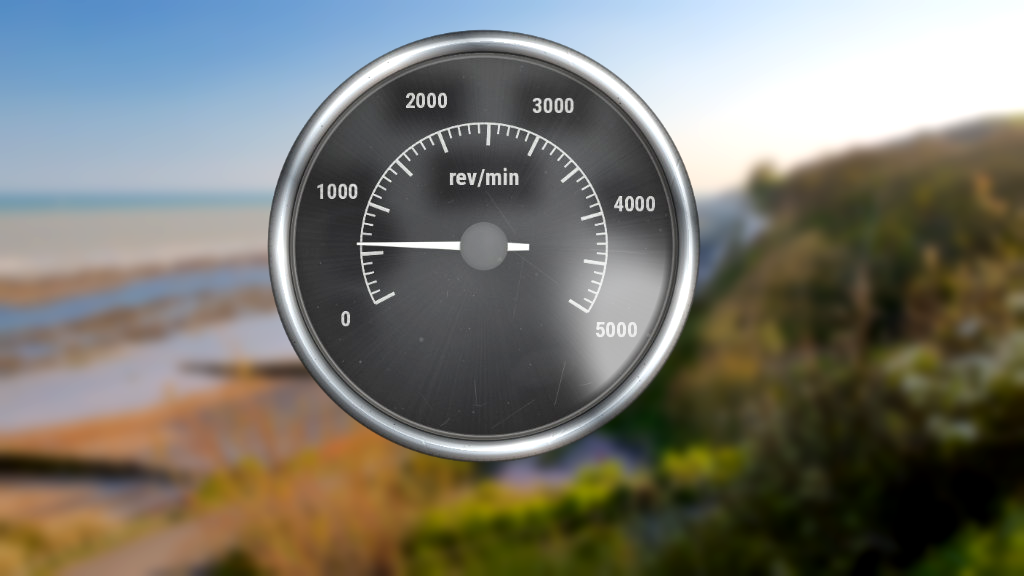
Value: **600** rpm
